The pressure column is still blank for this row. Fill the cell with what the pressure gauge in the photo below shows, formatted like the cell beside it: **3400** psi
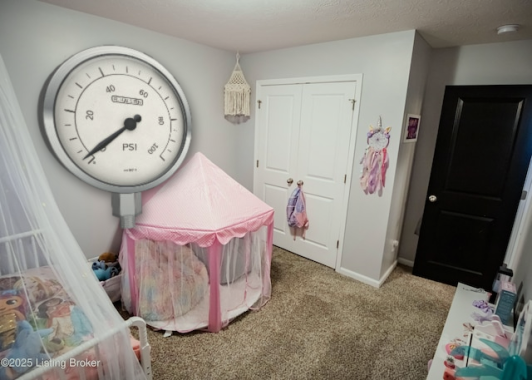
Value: **2.5** psi
